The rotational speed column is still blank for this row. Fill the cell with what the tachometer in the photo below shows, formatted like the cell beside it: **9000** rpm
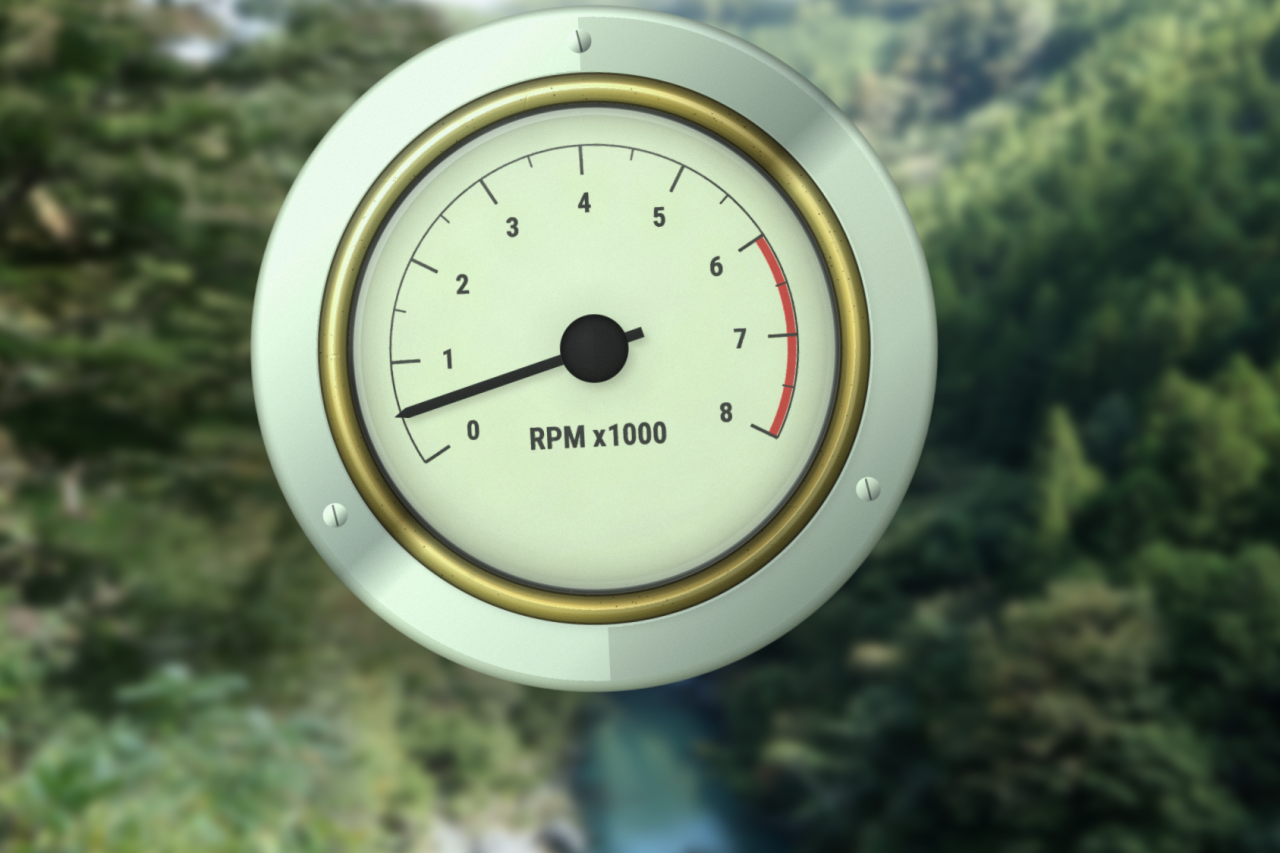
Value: **500** rpm
